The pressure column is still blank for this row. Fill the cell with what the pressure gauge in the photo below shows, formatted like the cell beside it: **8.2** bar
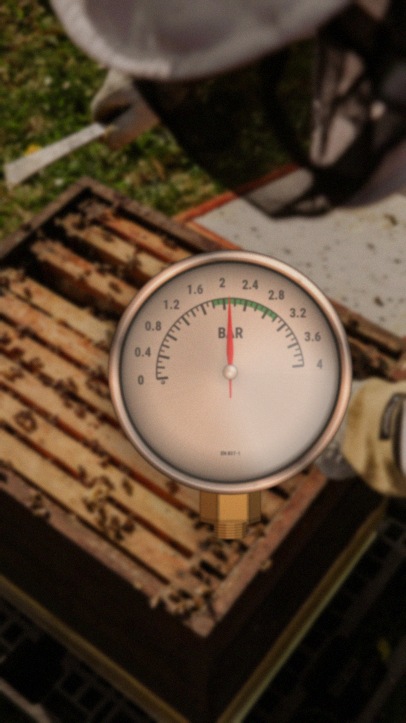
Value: **2.1** bar
